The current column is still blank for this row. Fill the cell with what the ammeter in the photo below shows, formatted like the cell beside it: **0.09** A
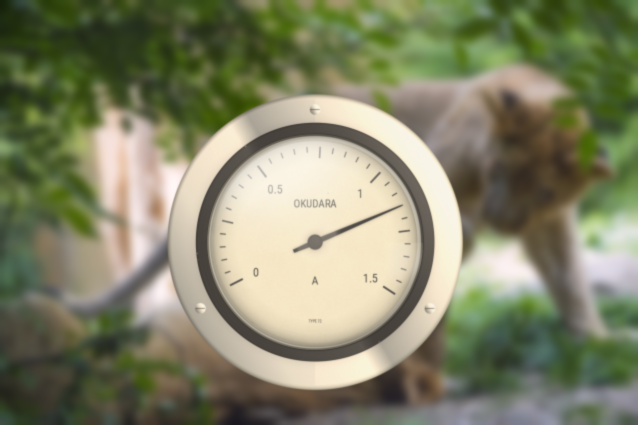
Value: **1.15** A
